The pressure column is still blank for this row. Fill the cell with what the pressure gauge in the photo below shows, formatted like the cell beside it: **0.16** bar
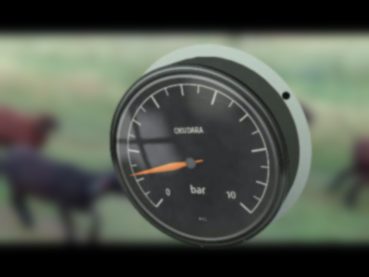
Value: **1.25** bar
